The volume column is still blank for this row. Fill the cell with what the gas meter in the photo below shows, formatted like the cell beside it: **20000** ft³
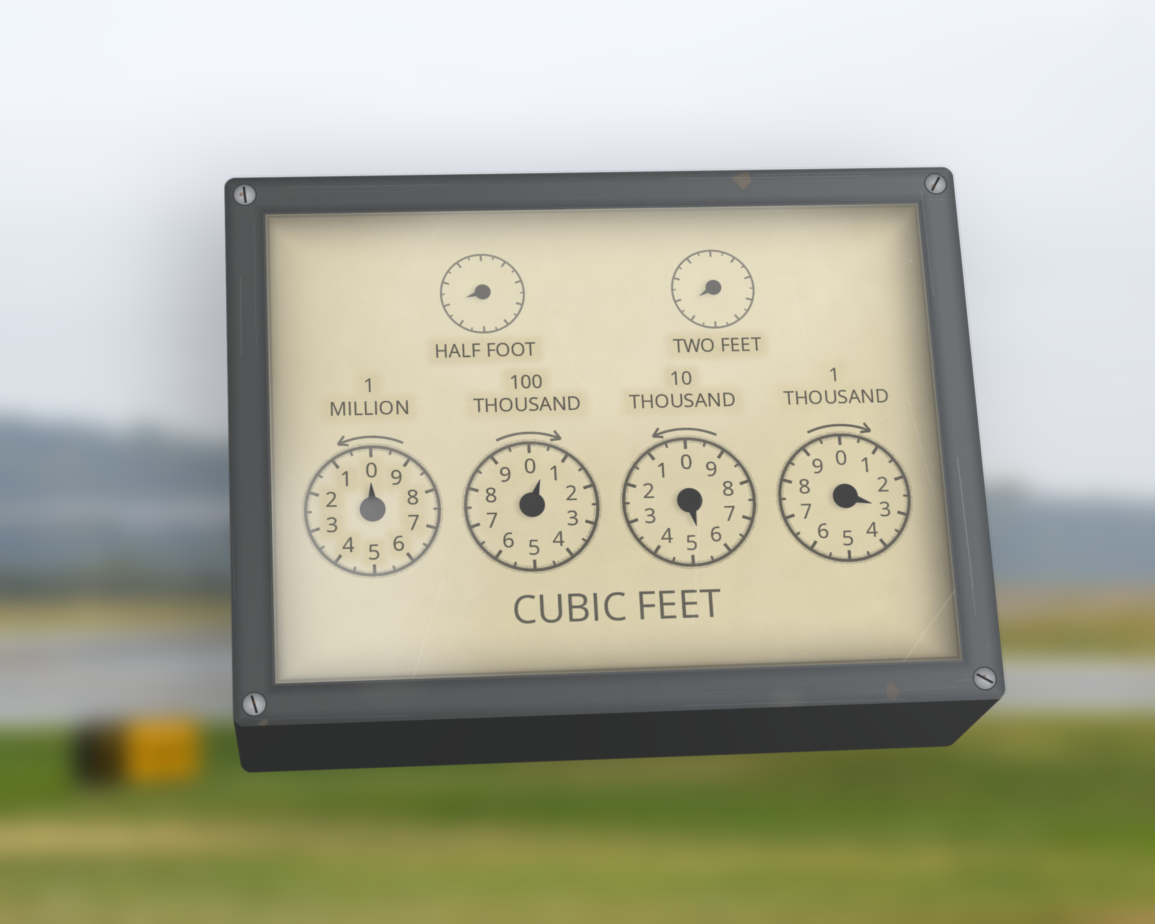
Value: **5300** ft³
